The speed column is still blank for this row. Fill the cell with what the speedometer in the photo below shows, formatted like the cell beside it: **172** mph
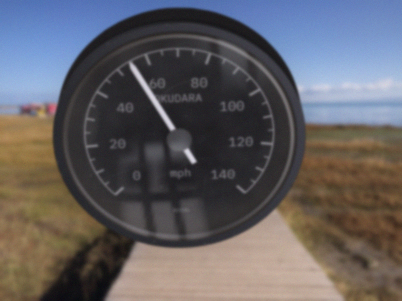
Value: **55** mph
